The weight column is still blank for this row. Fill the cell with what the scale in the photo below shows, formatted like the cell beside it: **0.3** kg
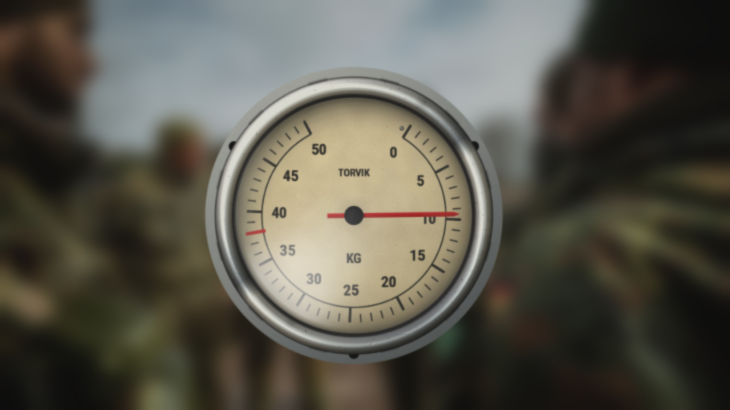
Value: **9.5** kg
